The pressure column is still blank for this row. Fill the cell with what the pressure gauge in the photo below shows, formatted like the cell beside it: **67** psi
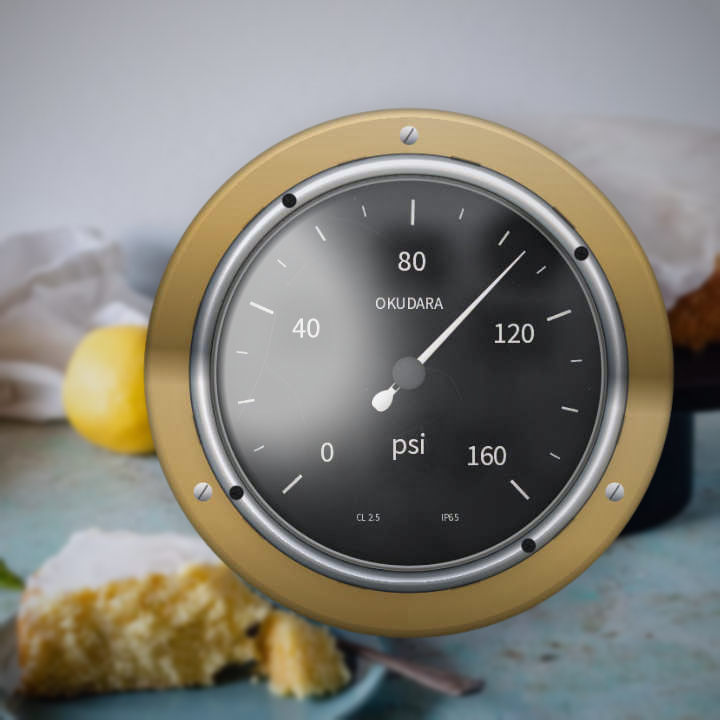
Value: **105** psi
